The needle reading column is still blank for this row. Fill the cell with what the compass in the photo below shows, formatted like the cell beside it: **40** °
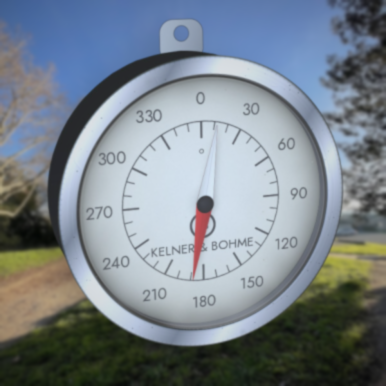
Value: **190** °
